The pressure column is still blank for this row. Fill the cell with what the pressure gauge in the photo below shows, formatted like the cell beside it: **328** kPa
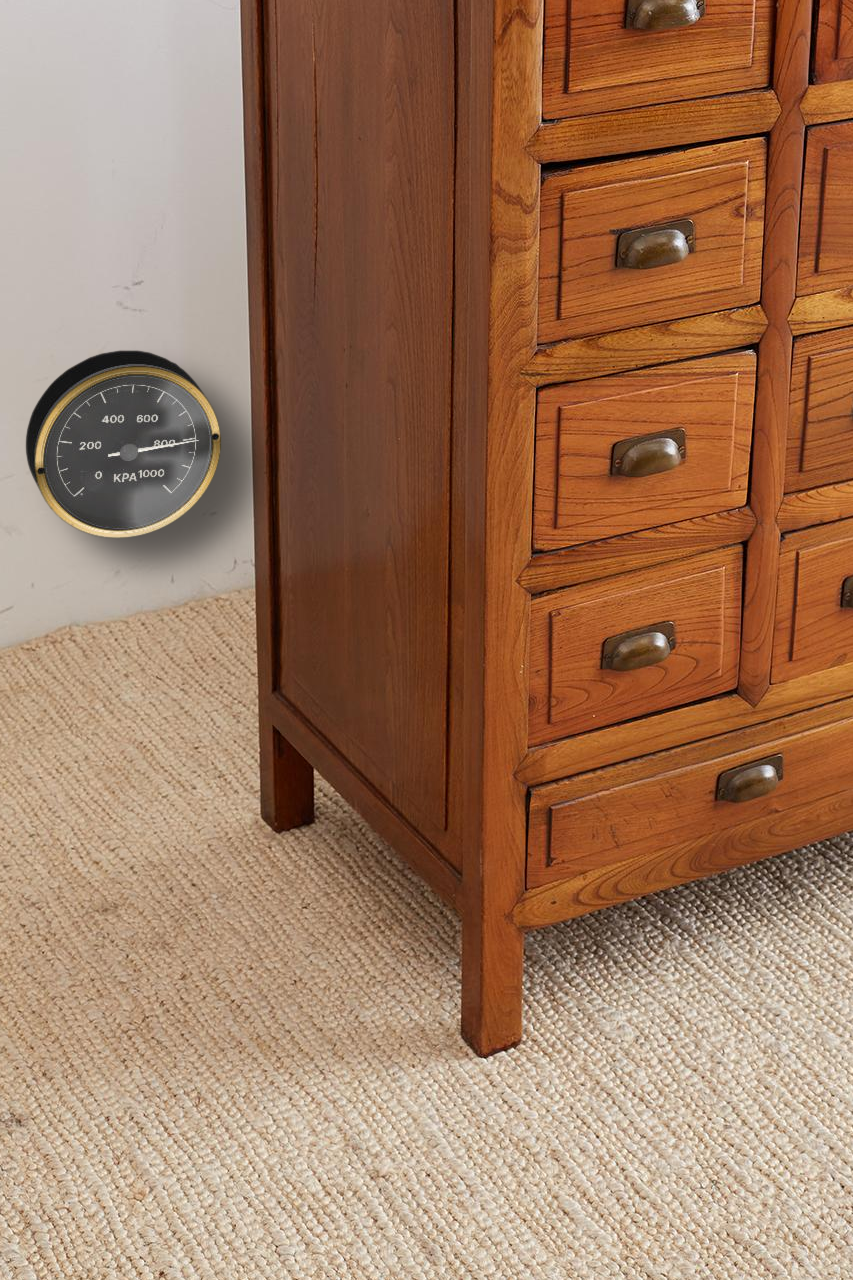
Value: **800** kPa
